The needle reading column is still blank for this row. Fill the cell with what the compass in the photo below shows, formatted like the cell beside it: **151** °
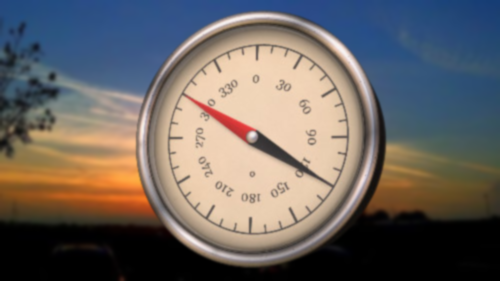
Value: **300** °
